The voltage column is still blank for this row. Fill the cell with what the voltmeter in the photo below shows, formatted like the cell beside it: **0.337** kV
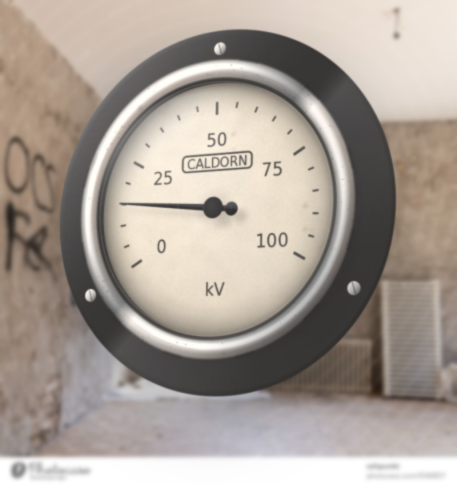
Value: **15** kV
